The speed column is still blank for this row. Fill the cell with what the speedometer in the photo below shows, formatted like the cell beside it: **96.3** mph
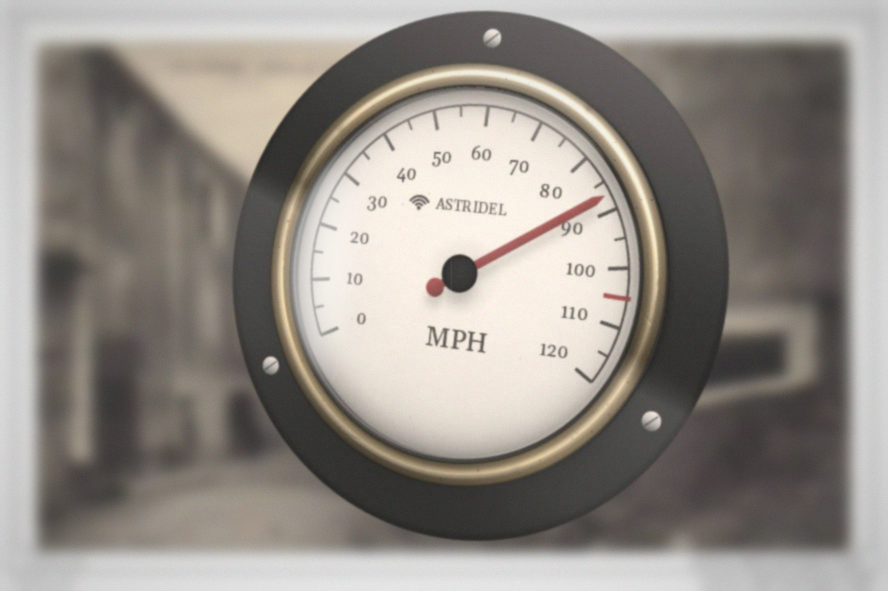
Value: **87.5** mph
